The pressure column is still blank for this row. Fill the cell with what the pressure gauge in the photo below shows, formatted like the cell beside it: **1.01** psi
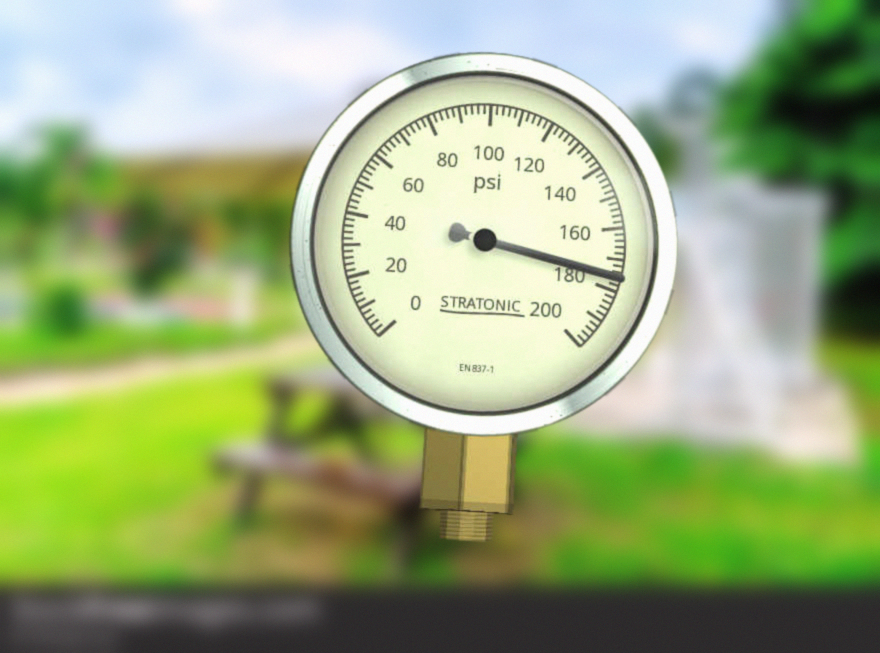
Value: **176** psi
